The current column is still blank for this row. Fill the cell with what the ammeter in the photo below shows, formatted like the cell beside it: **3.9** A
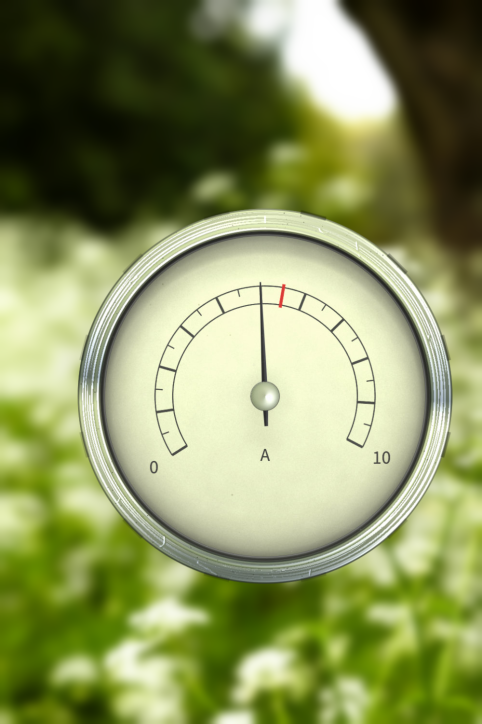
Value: **5** A
